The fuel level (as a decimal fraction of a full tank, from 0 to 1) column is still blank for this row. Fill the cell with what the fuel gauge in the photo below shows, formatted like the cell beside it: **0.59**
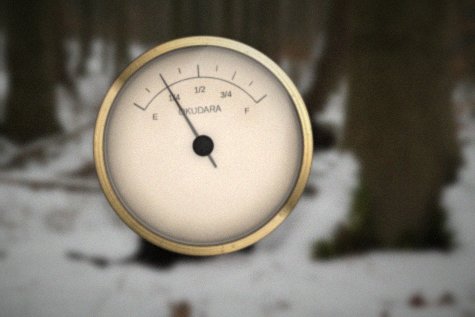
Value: **0.25**
